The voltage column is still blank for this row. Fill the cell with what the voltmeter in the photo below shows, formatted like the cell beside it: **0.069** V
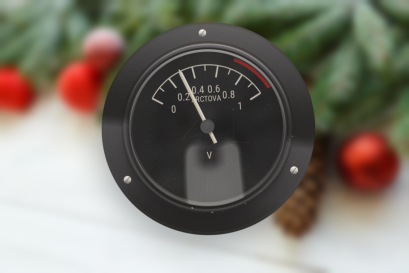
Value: **0.3** V
